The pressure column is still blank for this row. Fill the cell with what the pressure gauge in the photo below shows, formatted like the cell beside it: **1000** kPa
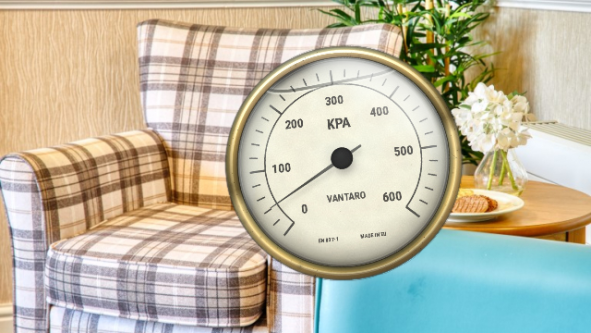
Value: **40** kPa
